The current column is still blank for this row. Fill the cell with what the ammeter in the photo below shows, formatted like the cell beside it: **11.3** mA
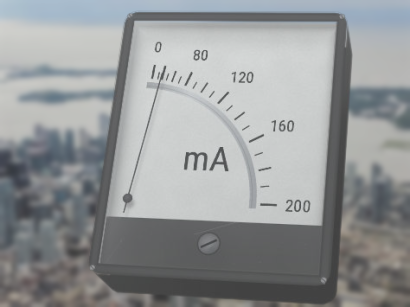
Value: **40** mA
